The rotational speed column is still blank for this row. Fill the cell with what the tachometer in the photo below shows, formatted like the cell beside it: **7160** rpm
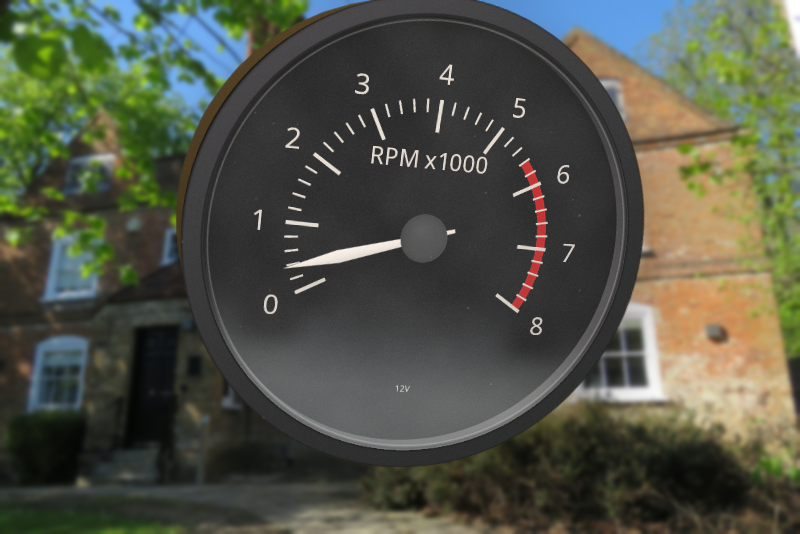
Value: **400** rpm
